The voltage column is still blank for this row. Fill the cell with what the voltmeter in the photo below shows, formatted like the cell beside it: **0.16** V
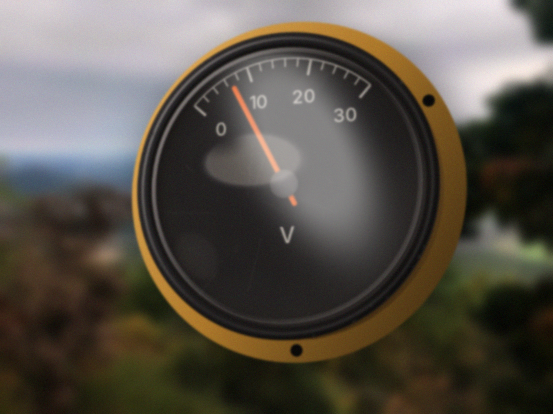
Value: **7** V
